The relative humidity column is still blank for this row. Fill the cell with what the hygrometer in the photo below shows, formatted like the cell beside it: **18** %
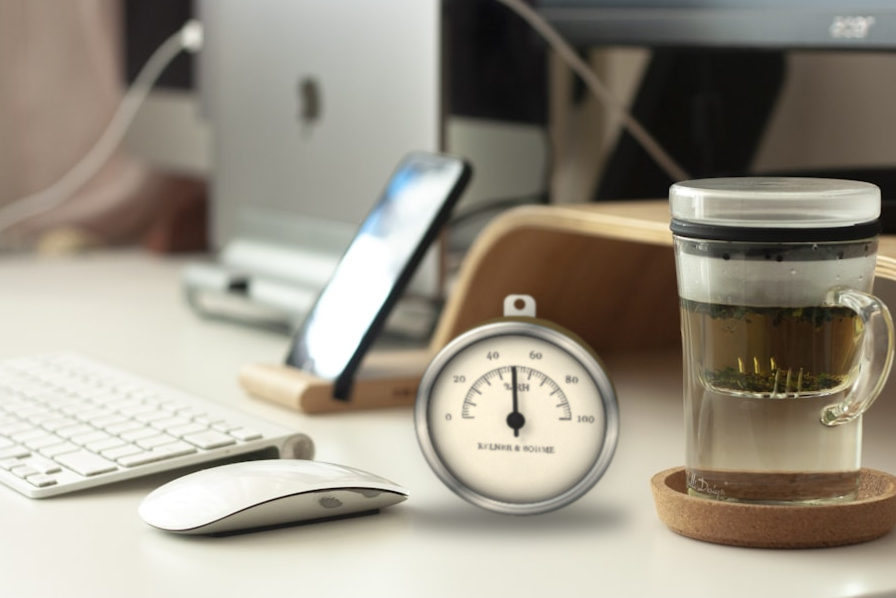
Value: **50** %
